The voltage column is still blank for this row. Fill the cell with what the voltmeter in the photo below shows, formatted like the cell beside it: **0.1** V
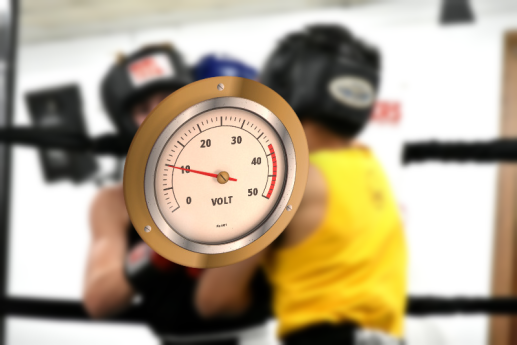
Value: **10** V
